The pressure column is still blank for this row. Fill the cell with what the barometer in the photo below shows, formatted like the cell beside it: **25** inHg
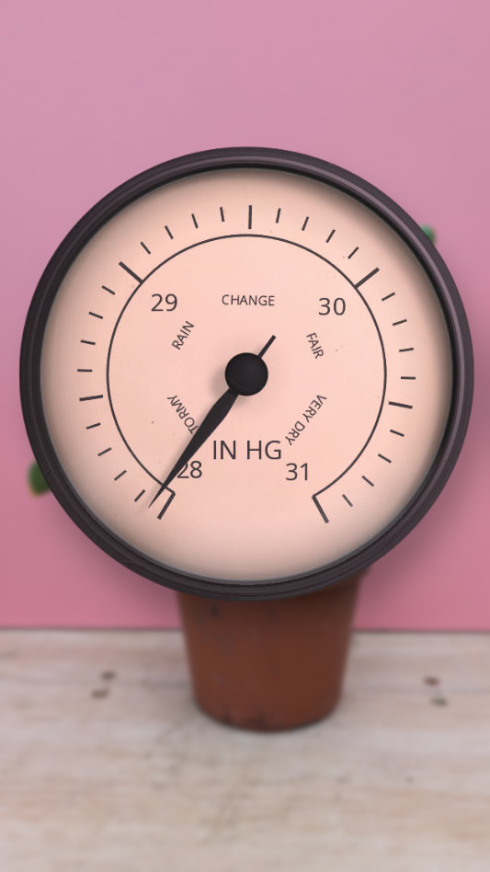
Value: **28.05** inHg
